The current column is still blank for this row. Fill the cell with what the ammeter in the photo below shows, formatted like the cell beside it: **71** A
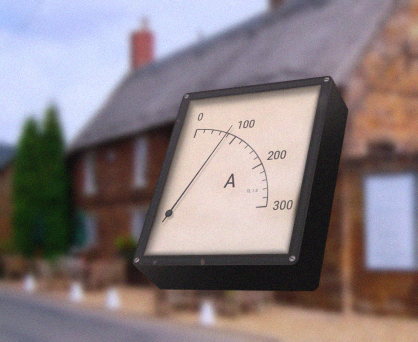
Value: **80** A
